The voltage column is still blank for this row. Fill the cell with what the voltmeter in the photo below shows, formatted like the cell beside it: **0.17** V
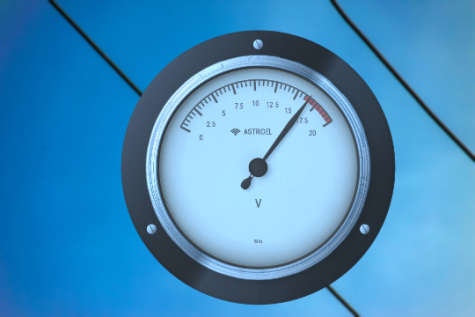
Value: **16.5** V
